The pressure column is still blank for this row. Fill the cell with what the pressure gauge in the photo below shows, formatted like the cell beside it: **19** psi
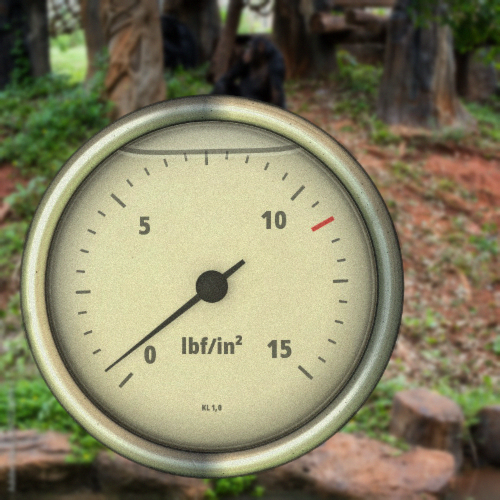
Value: **0.5** psi
